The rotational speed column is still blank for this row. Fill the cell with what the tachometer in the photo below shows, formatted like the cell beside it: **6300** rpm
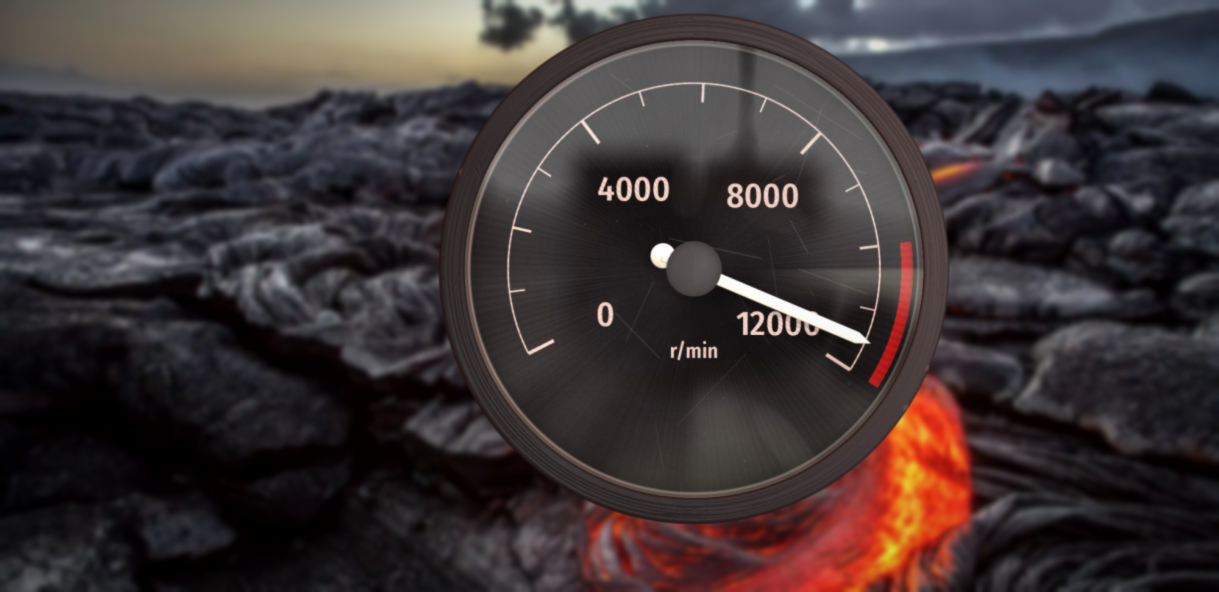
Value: **11500** rpm
